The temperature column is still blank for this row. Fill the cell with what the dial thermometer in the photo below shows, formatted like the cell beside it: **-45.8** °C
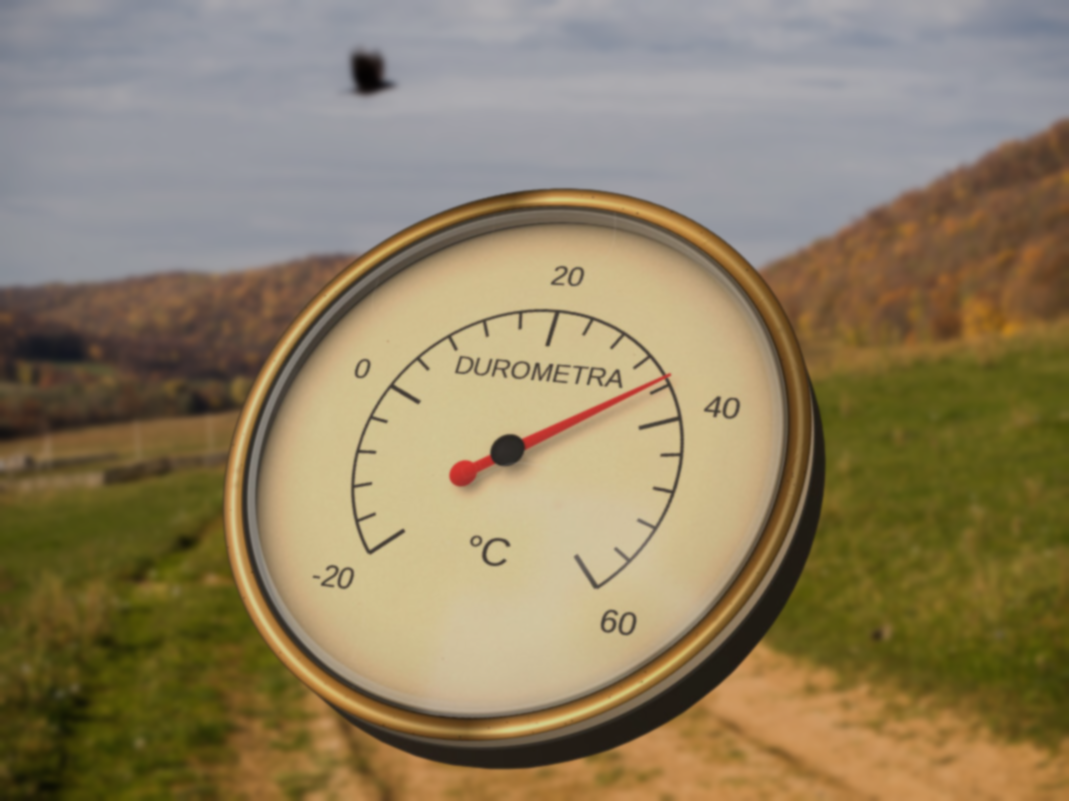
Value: **36** °C
